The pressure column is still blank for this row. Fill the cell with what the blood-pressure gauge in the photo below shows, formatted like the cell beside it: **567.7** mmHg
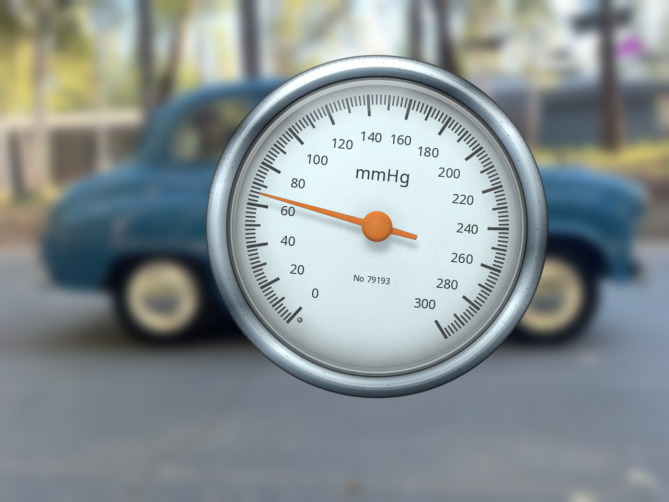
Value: **66** mmHg
